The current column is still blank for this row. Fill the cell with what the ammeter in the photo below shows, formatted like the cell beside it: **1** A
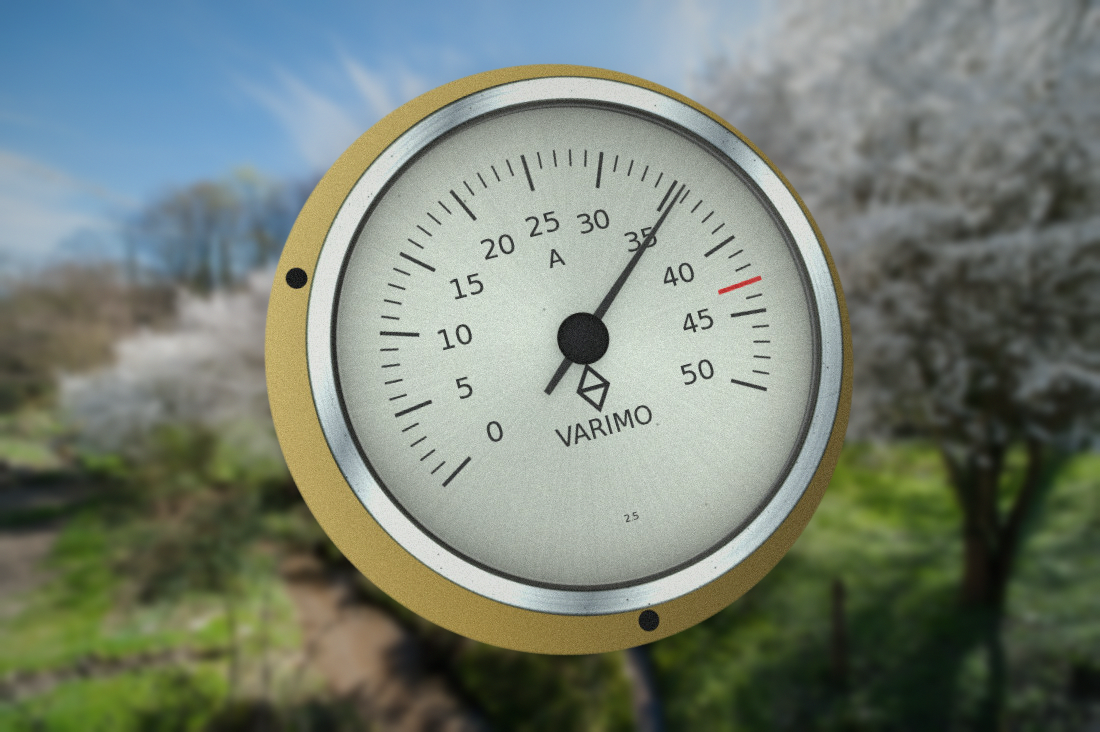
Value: **35.5** A
